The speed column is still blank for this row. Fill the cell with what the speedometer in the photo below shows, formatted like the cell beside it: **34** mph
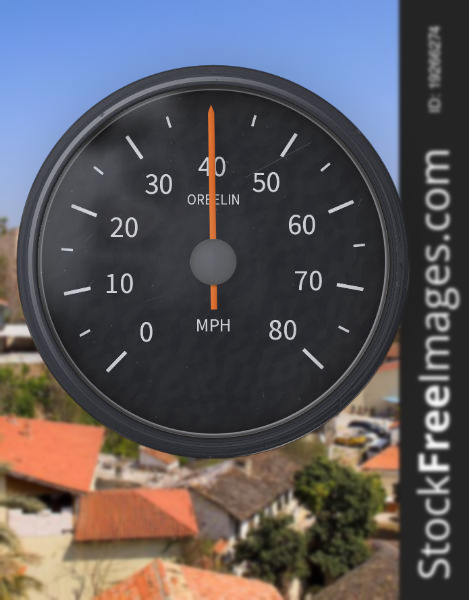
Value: **40** mph
